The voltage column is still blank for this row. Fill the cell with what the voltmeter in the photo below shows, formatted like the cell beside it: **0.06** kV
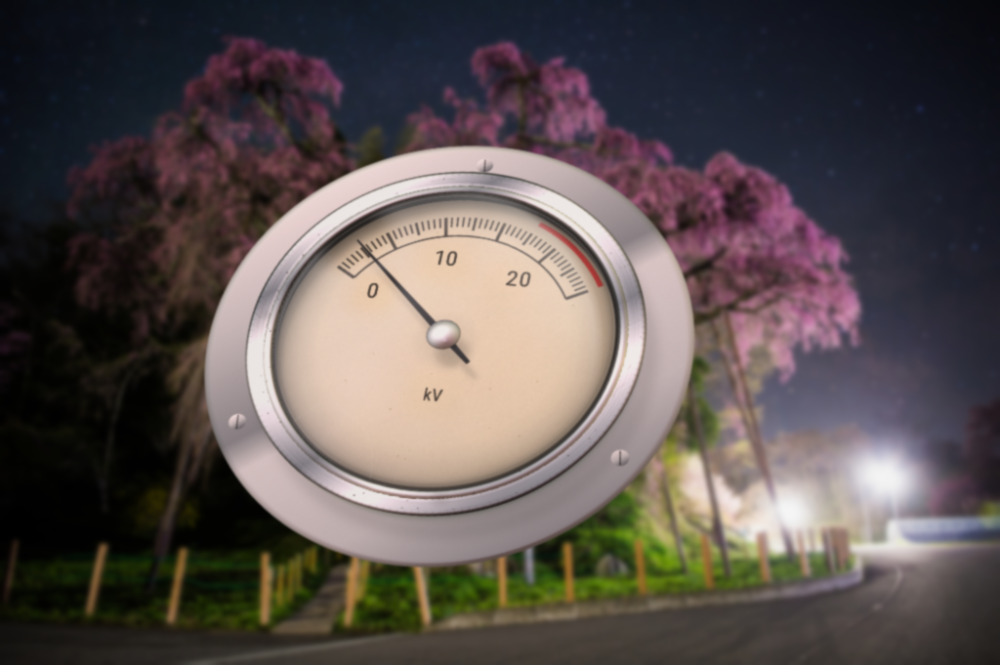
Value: **2.5** kV
